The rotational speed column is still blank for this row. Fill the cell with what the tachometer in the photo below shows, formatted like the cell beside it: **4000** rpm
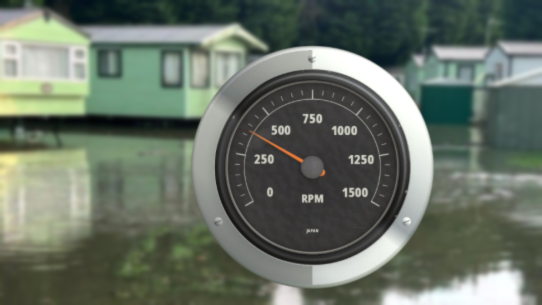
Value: **375** rpm
